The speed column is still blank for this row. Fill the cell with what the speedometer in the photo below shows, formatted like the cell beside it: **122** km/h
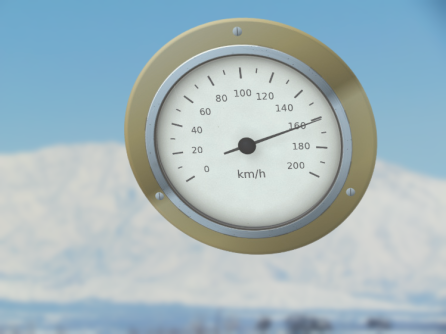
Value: **160** km/h
